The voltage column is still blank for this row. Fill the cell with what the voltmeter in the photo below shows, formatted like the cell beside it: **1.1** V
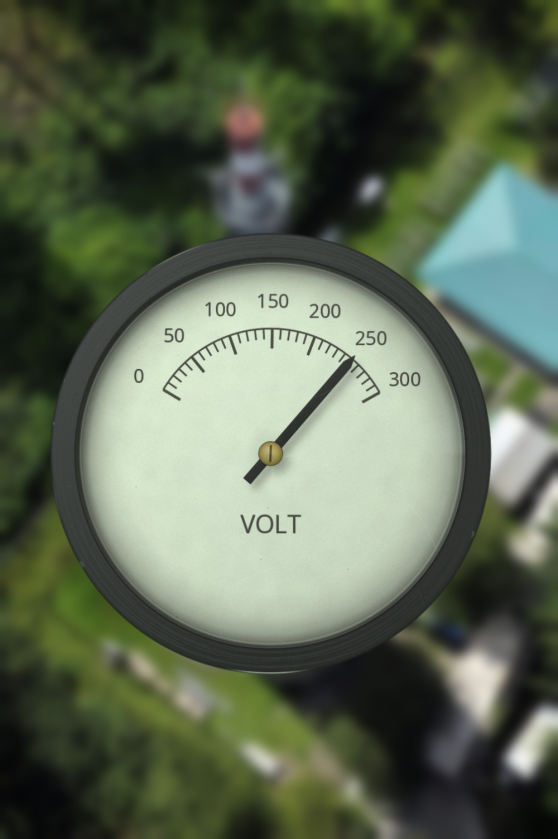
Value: **250** V
